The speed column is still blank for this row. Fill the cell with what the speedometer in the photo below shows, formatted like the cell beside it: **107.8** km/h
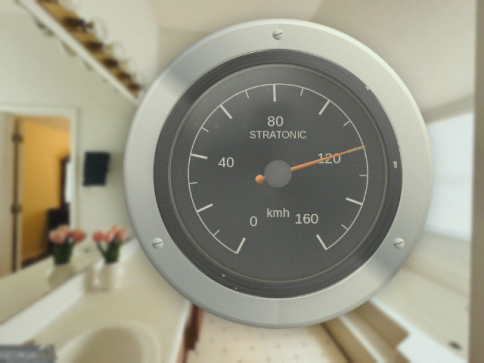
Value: **120** km/h
